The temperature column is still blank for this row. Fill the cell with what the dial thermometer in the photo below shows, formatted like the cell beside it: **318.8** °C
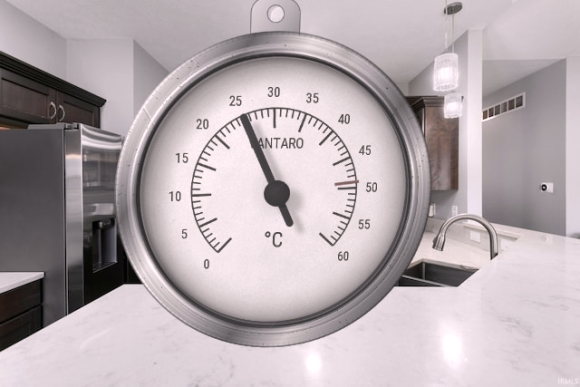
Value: **25** °C
